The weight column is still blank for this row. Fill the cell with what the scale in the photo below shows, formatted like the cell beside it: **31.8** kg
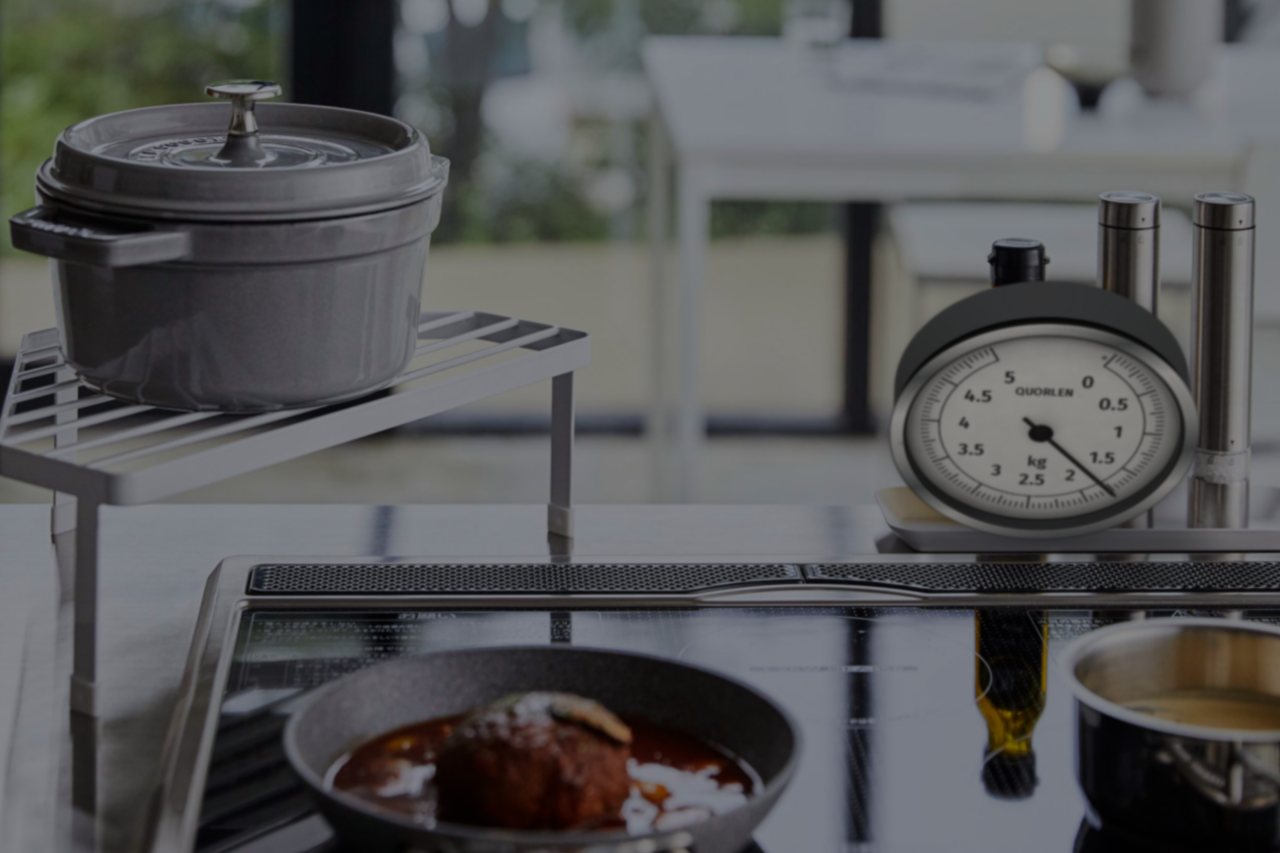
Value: **1.75** kg
